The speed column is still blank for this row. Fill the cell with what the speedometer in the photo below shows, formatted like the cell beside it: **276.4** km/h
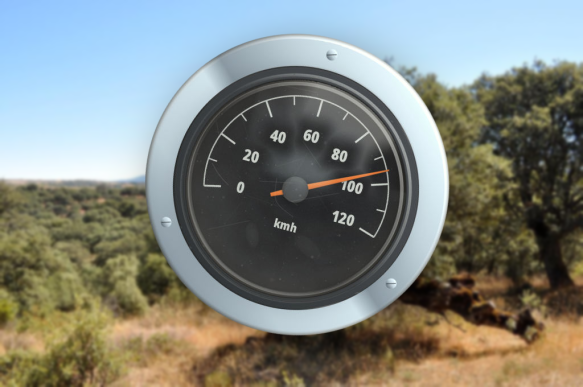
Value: **95** km/h
